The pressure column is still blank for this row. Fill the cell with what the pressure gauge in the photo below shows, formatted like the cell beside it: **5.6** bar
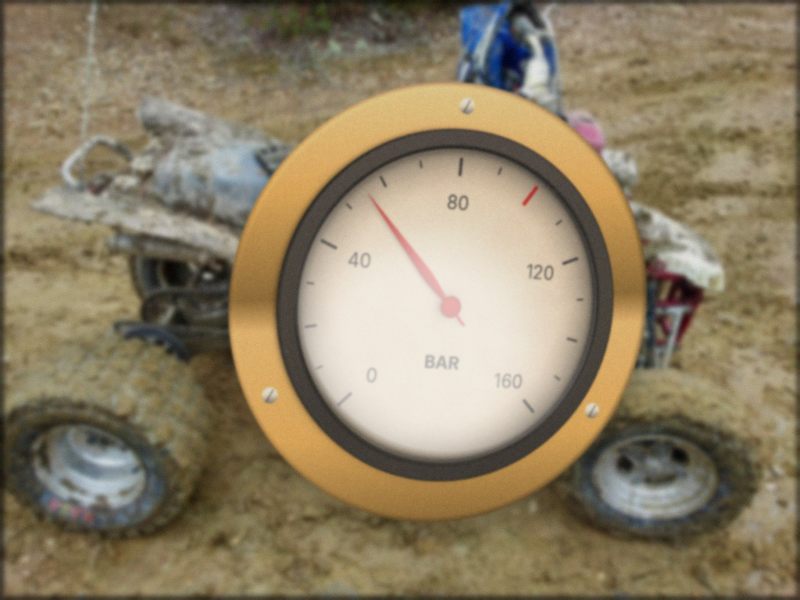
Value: **55** bar
